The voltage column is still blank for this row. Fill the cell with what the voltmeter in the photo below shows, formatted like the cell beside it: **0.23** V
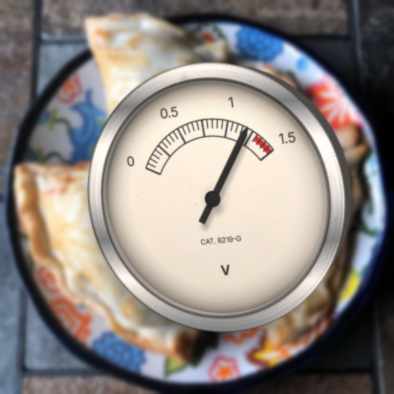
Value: **1.2** V
